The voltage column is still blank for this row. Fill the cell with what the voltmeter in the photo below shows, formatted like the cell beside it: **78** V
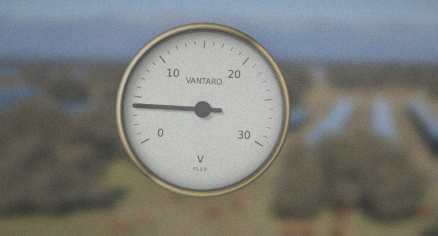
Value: **4** V
